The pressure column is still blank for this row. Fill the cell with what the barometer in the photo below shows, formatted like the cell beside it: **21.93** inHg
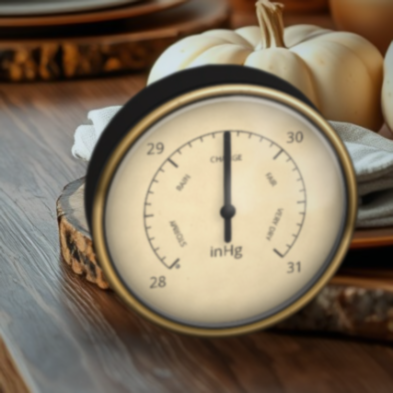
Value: **29.5** inHg
